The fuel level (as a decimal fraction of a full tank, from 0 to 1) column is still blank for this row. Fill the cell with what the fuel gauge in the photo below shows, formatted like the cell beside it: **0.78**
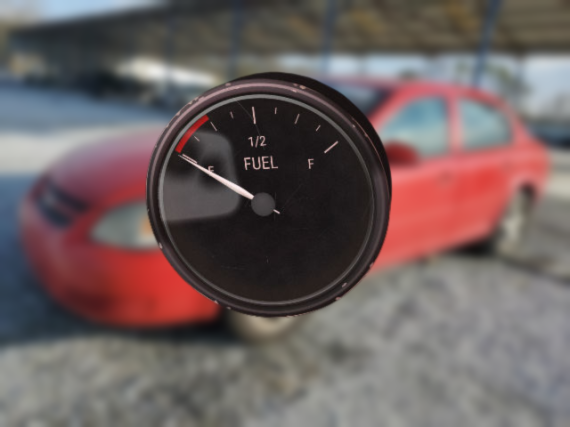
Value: **0**
